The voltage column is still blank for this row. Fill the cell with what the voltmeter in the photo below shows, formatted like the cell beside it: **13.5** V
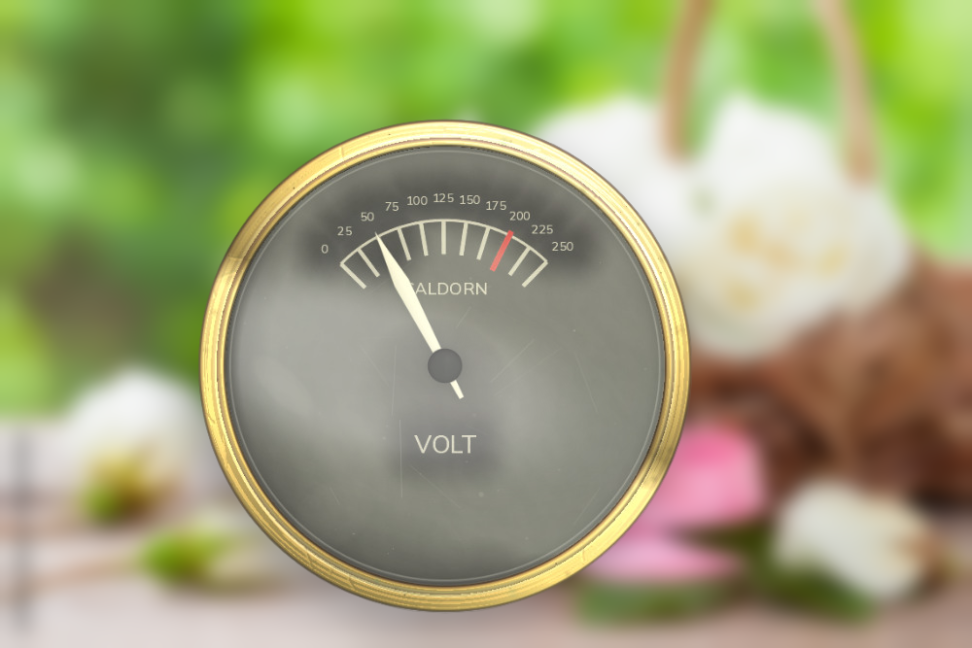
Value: **50** V
